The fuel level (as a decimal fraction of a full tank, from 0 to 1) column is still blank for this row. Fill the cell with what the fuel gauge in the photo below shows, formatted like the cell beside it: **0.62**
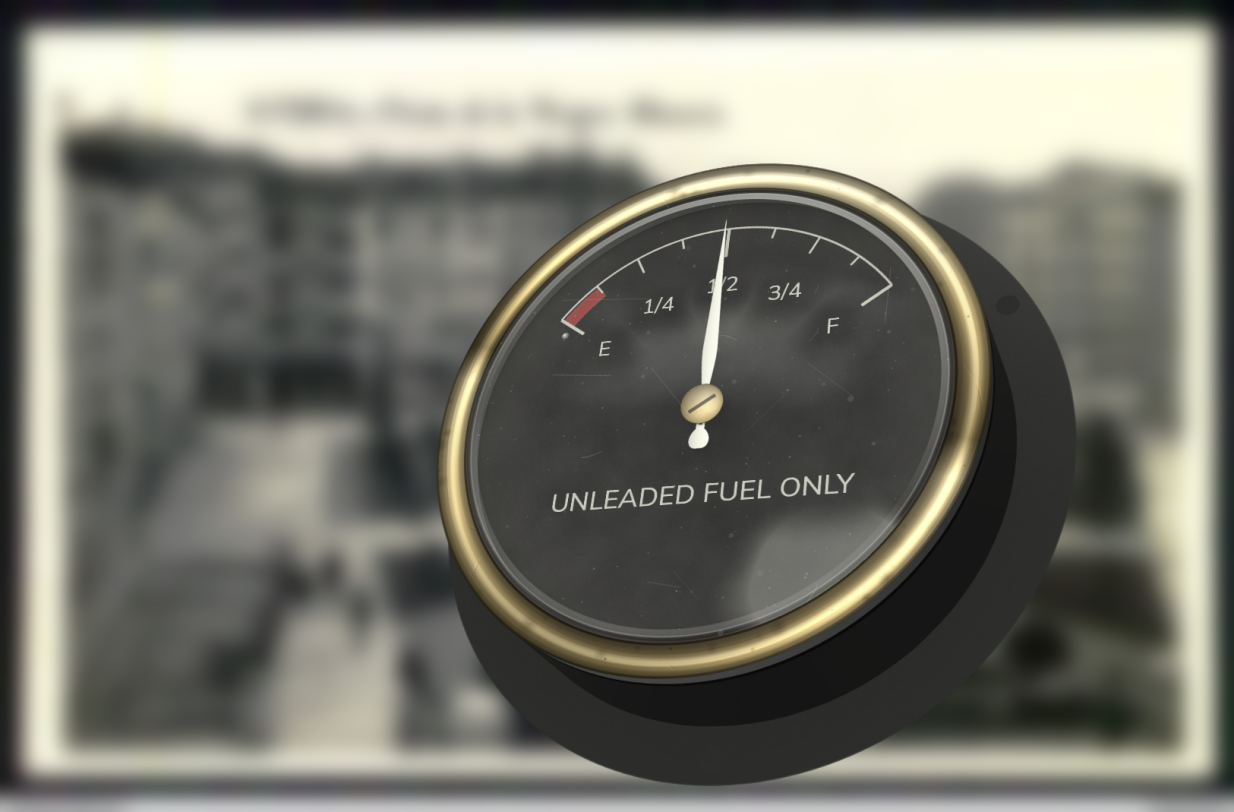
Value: **0.5**
